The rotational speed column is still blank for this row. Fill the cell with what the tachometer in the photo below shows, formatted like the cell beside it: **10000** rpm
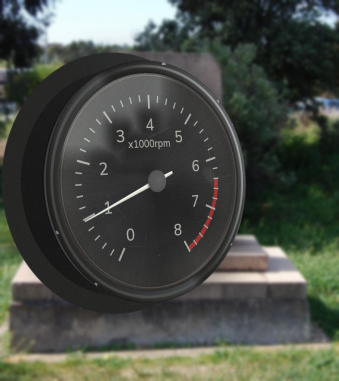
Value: **1000** rpm
